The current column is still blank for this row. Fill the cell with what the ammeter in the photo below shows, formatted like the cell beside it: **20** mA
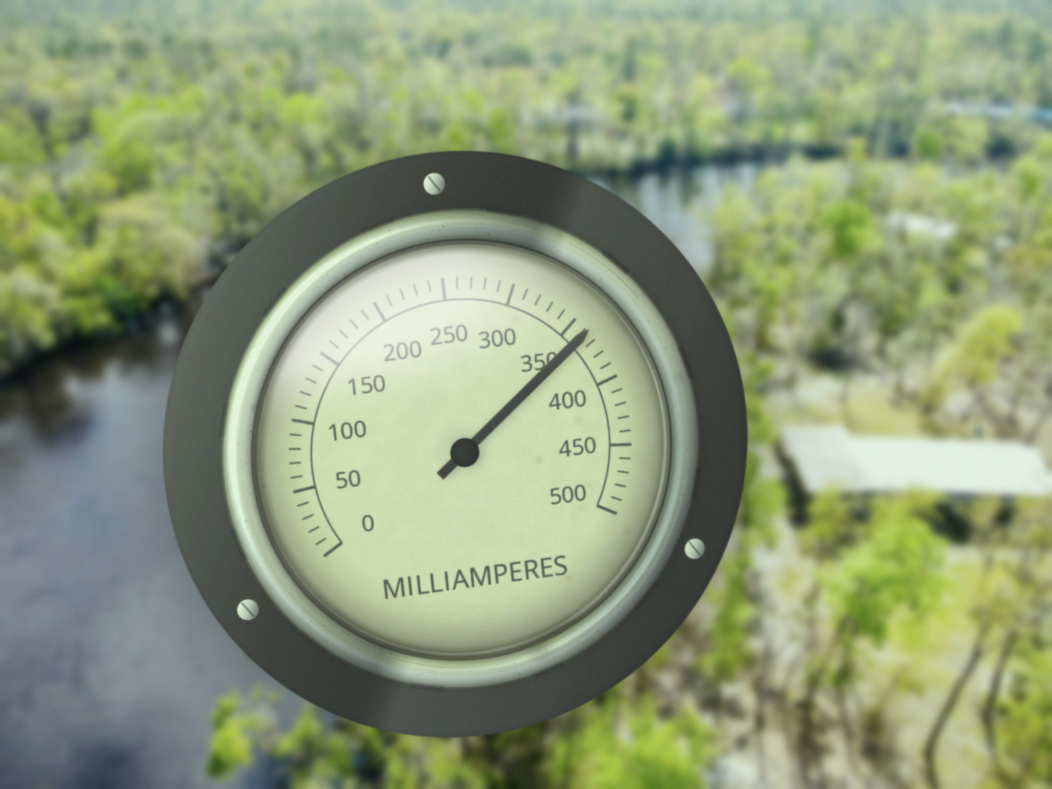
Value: **360** mA
